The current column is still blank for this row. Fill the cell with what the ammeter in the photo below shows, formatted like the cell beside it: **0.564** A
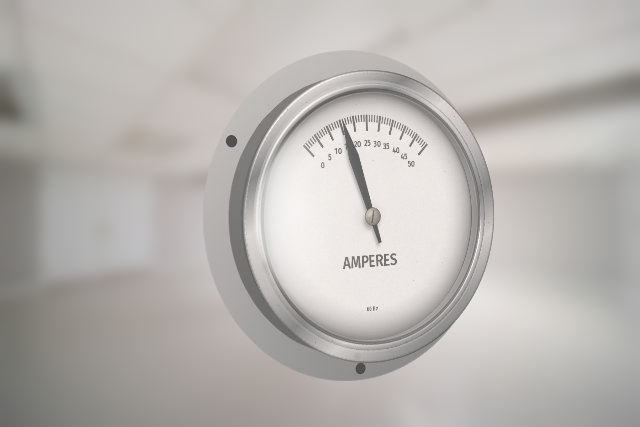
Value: **15** A
